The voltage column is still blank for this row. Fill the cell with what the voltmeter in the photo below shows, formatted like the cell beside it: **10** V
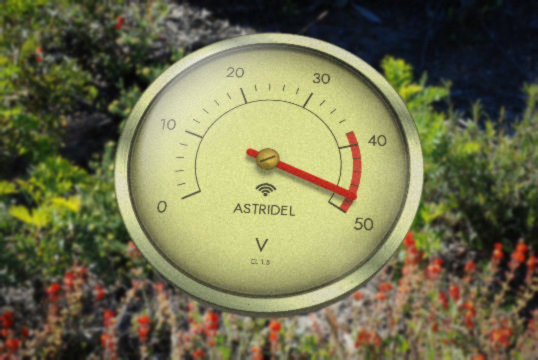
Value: **48** V
